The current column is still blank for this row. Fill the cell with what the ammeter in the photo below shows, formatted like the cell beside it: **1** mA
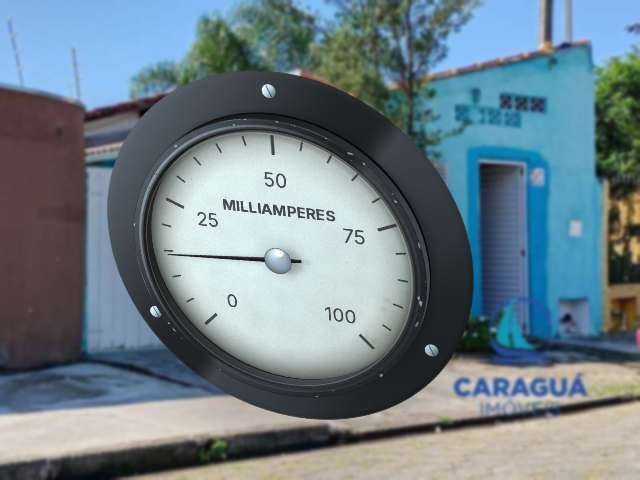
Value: **15** mA
